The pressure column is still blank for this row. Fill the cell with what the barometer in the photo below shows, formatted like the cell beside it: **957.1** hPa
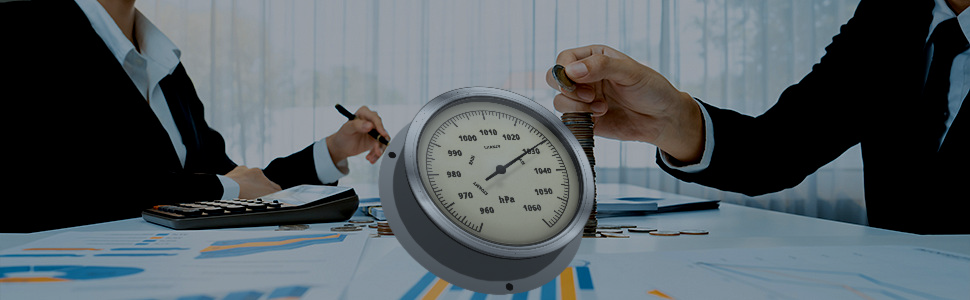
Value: **1030** hPa
